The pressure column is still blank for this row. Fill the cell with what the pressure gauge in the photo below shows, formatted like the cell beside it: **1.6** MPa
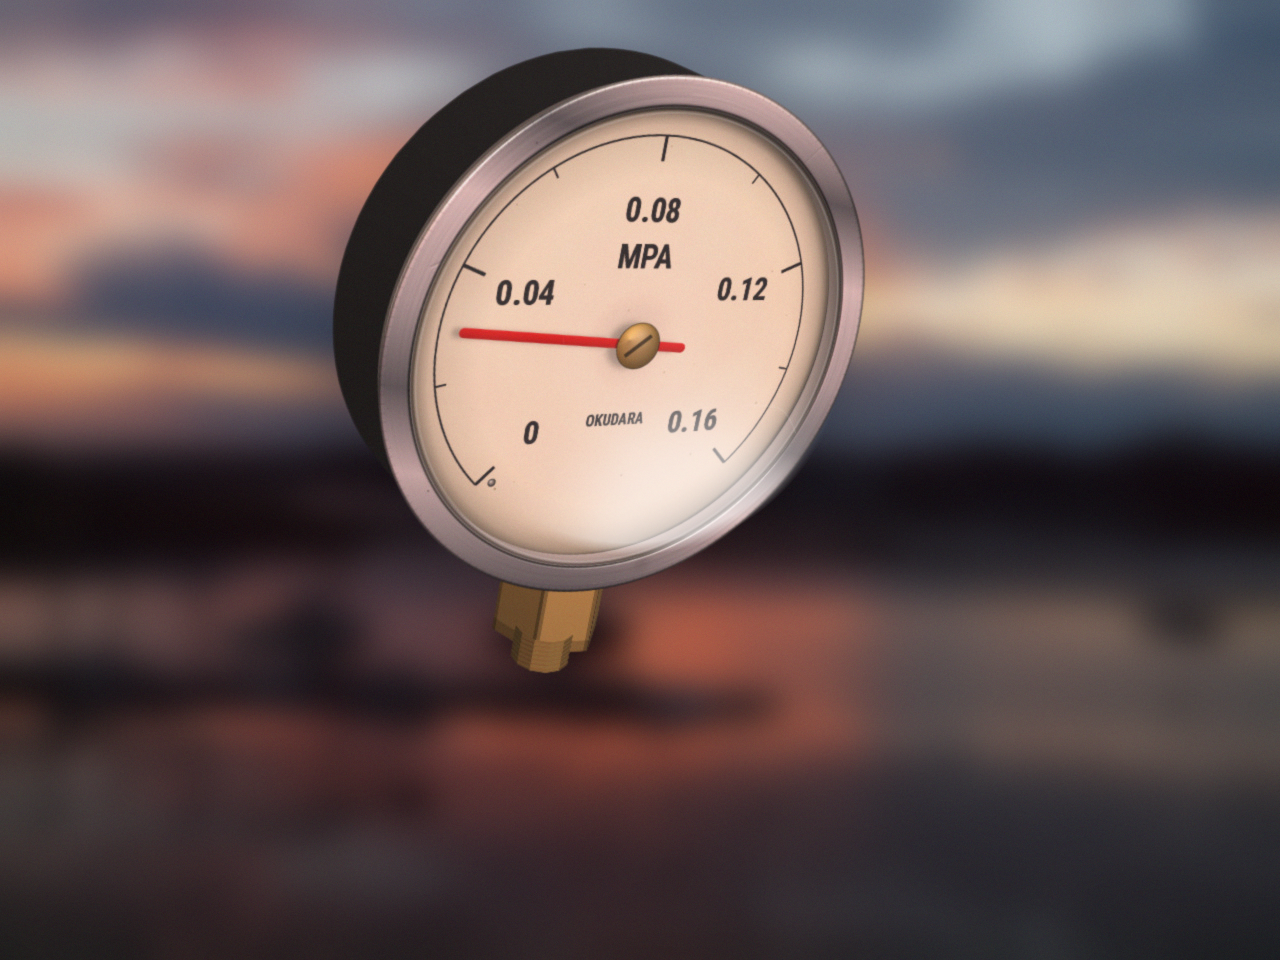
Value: **0.03** MPa
